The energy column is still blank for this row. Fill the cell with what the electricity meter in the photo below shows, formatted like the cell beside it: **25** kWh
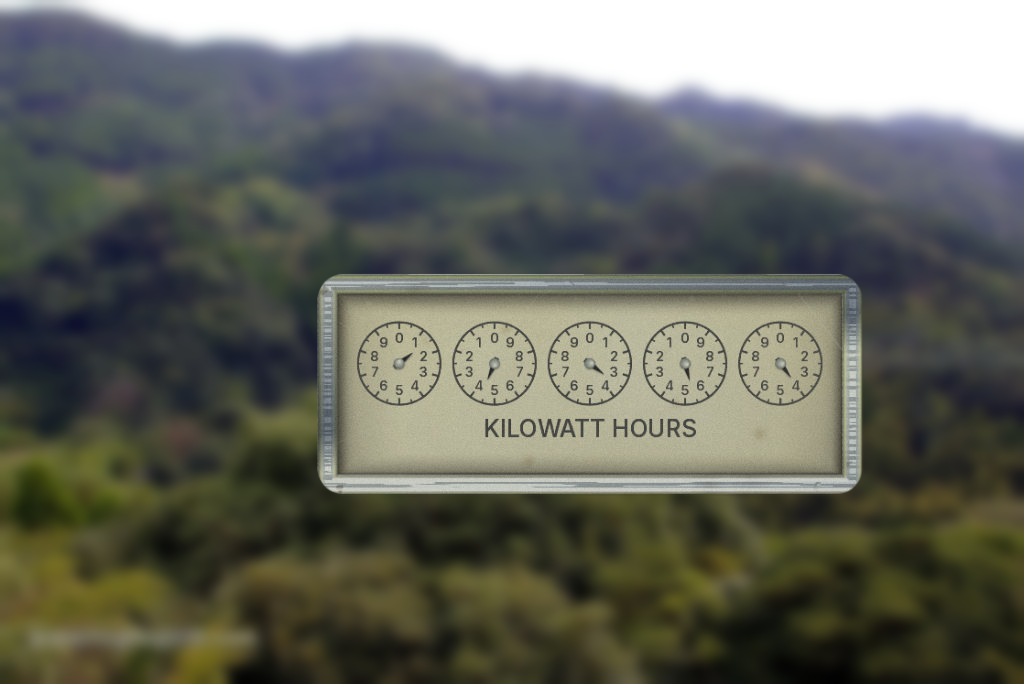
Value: **14354** kWh
